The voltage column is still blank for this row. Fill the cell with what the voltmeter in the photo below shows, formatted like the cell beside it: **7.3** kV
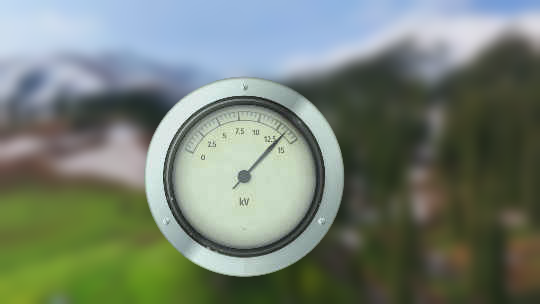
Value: **13.5** kV
